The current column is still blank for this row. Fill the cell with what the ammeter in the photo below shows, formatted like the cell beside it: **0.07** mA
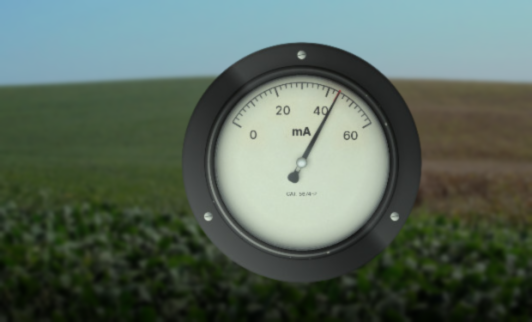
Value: **44** mA
